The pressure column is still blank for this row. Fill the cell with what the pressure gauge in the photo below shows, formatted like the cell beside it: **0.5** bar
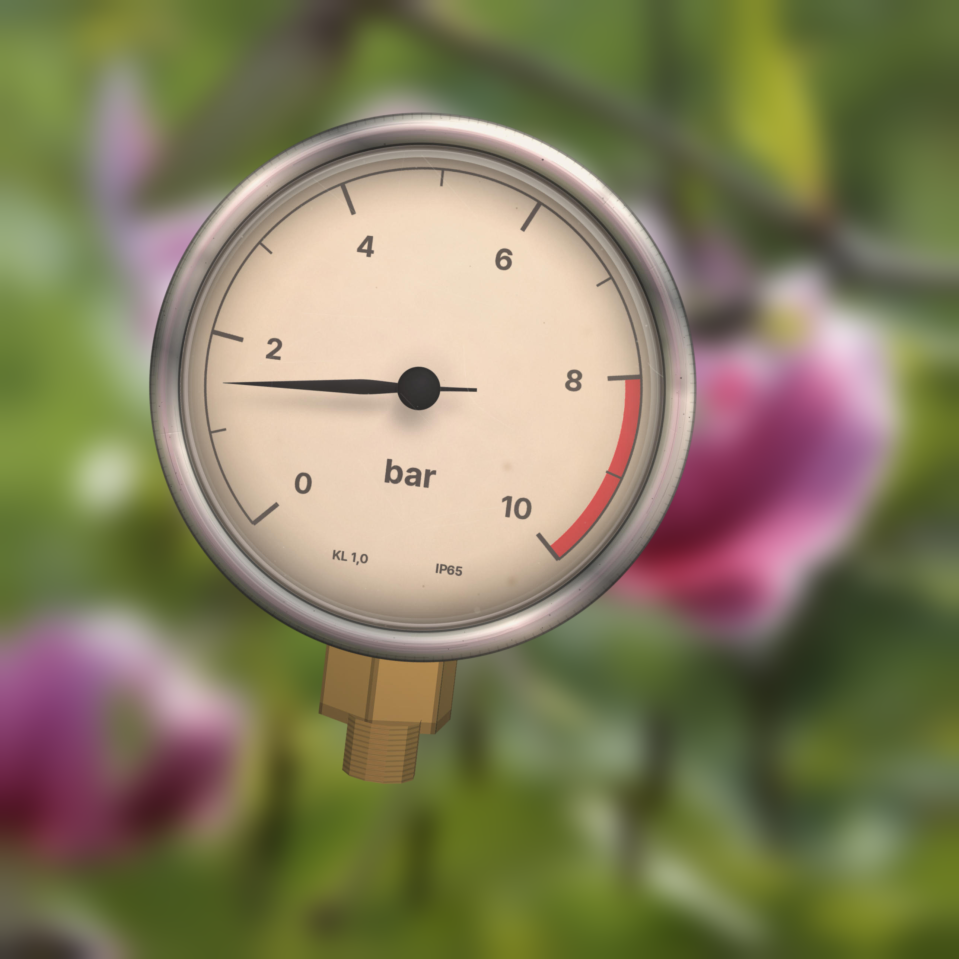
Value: **1.5** bar
